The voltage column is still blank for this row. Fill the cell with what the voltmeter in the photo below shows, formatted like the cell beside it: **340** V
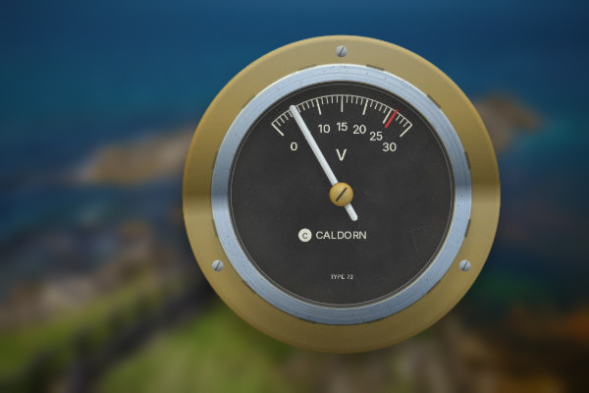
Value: **5** V
